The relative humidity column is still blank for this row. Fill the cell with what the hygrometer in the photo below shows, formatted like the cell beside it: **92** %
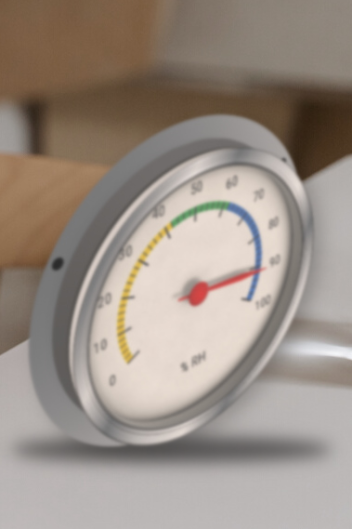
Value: **90** %
